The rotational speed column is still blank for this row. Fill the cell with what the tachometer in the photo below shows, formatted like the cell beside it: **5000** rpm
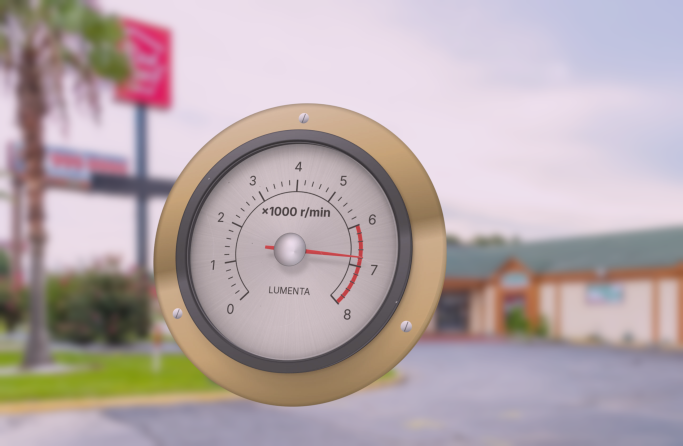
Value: **6800** rpm
